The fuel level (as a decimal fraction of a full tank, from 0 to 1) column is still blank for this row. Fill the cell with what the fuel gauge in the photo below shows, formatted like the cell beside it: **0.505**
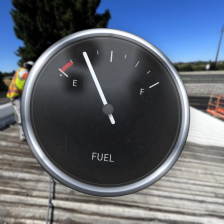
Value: **0.25**
